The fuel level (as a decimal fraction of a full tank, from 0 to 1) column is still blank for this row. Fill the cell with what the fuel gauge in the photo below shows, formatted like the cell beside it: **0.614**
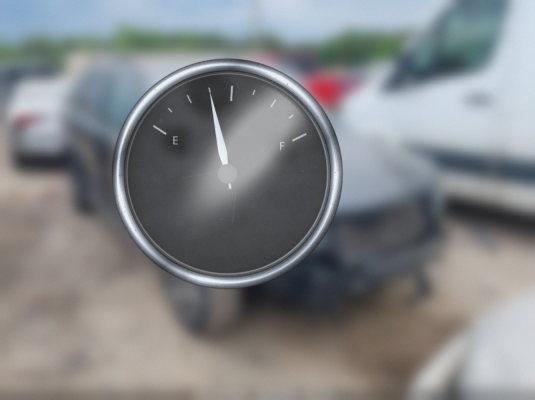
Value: **0.375**
